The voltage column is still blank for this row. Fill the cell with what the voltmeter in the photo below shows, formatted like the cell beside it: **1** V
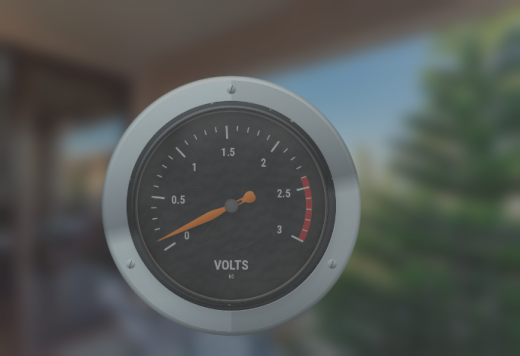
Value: **0.1** V
